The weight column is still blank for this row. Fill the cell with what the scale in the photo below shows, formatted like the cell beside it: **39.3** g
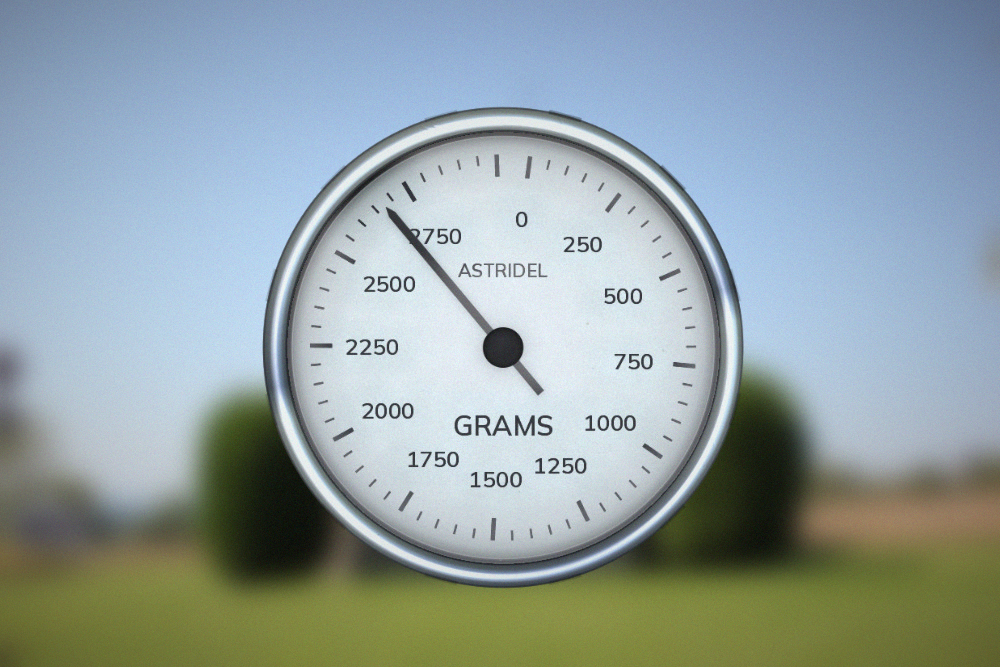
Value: **2675** g
